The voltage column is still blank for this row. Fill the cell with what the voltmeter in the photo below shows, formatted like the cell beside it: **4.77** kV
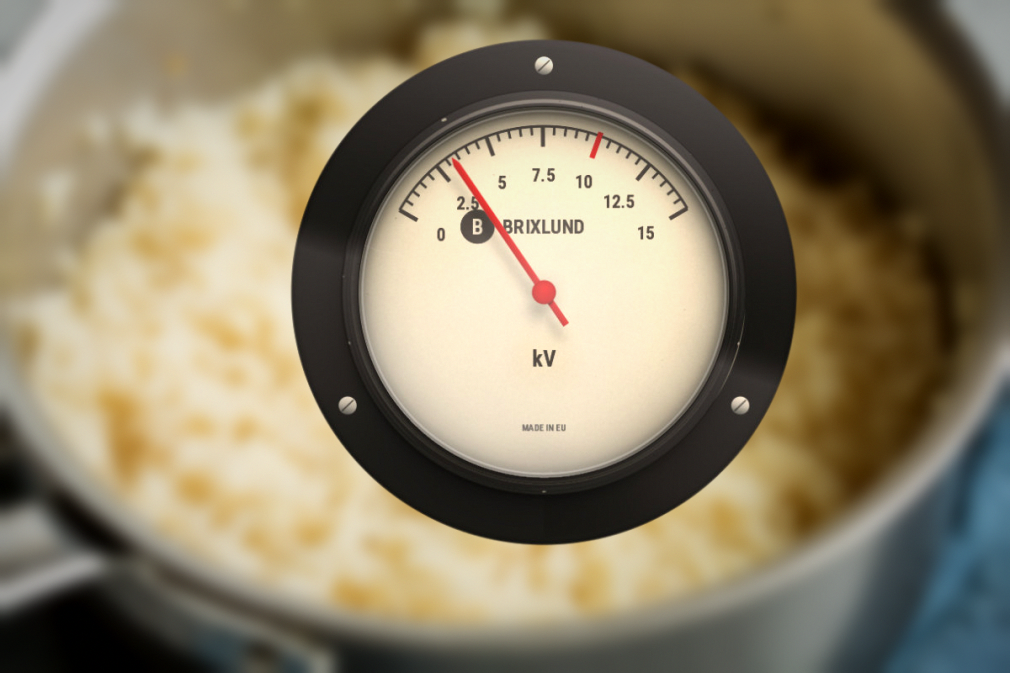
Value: **3.25** kV
